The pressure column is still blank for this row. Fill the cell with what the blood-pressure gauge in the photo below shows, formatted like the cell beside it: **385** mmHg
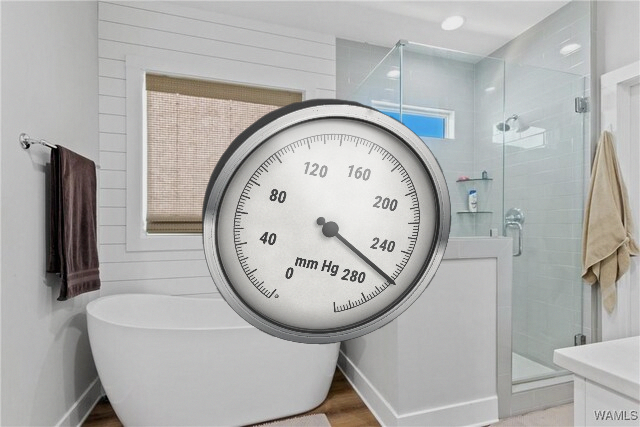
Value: **260** mmHg
